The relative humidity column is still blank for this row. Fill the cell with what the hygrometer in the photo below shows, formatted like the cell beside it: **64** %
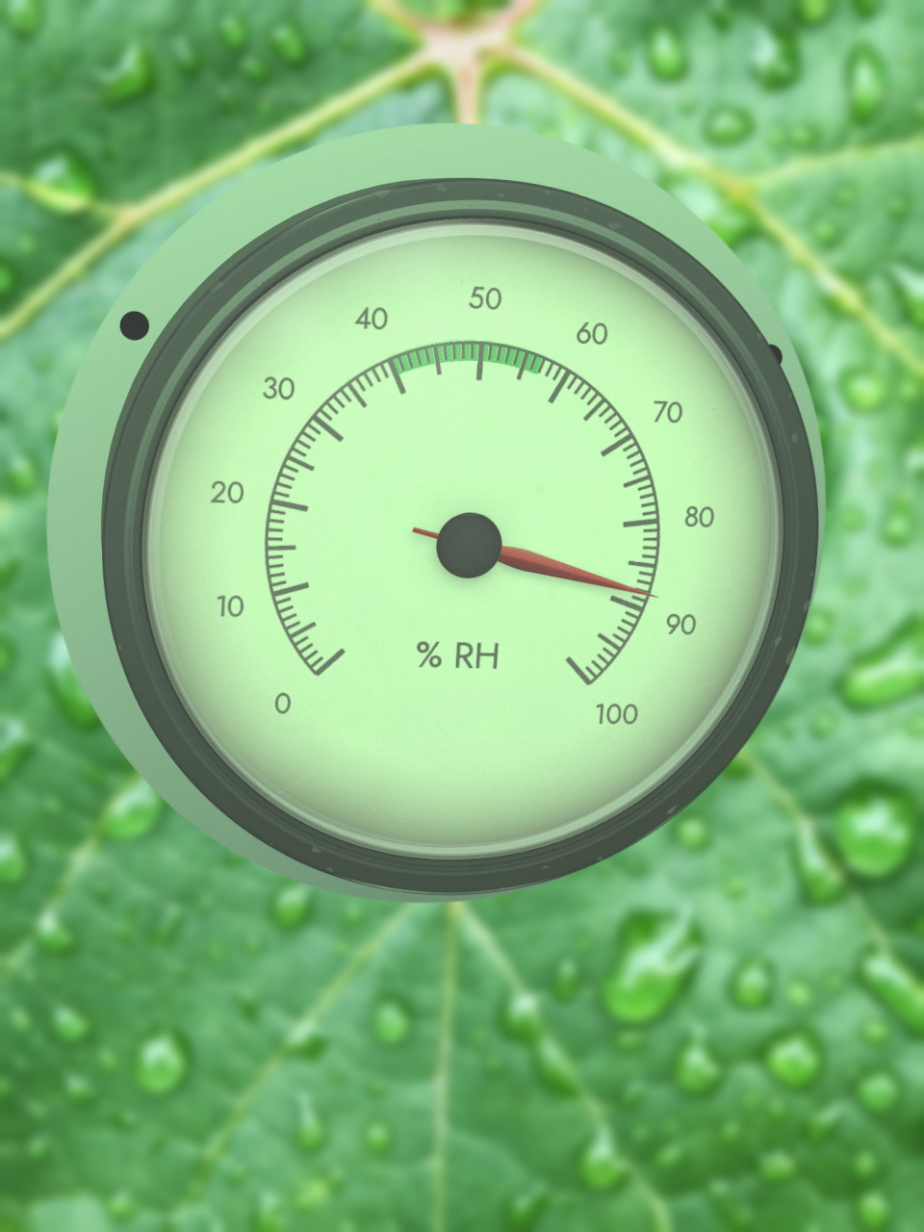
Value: **88** %
